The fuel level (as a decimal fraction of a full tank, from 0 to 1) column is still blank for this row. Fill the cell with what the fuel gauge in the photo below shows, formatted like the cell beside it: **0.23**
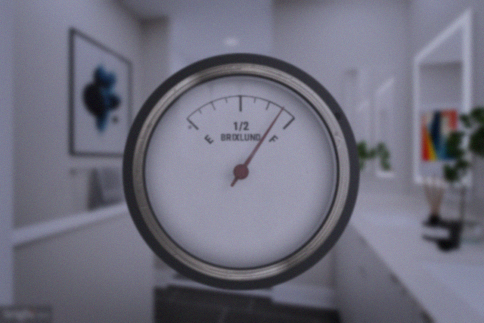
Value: **0.875**
